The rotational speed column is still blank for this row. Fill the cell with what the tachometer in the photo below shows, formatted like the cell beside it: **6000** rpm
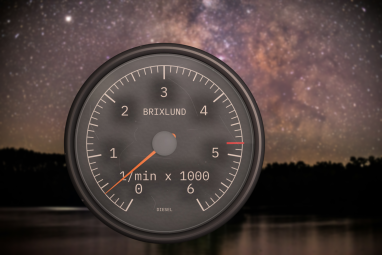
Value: **400** rpm
